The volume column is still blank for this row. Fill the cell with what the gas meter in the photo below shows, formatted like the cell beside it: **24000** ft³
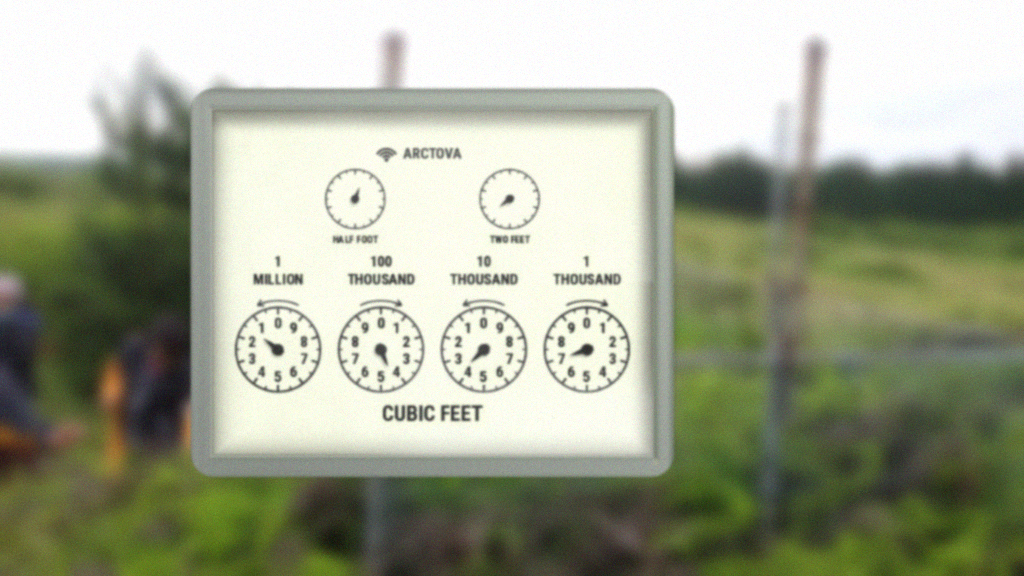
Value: **143700** ft³
